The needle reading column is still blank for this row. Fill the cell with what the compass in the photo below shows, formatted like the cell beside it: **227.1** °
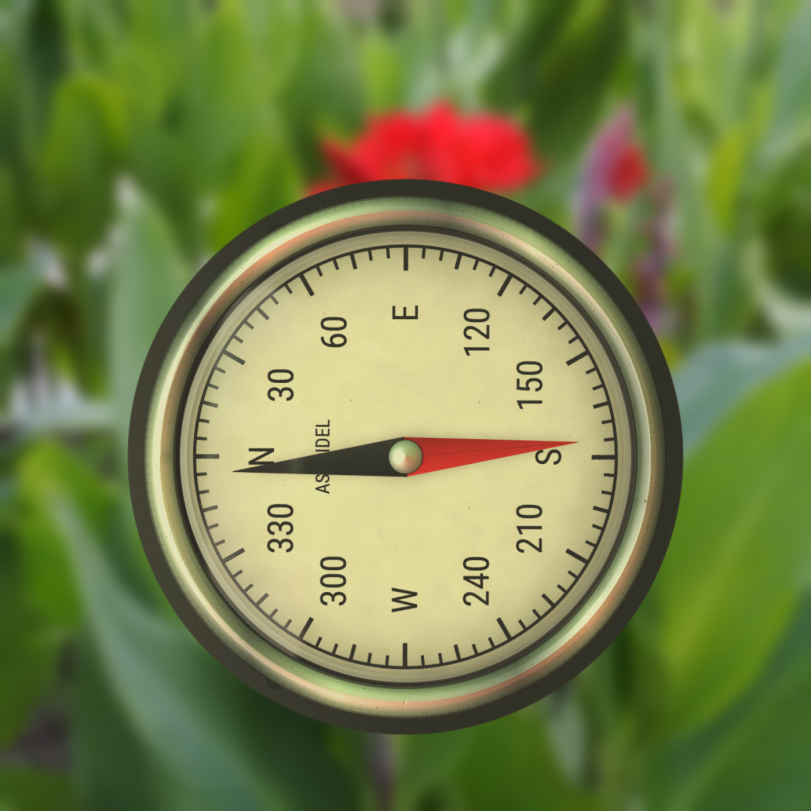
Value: **175** °
